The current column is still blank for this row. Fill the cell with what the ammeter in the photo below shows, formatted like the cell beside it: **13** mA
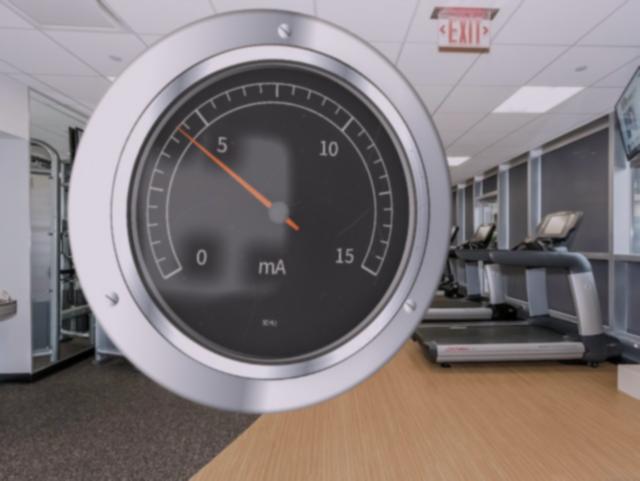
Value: **4.25** mA
